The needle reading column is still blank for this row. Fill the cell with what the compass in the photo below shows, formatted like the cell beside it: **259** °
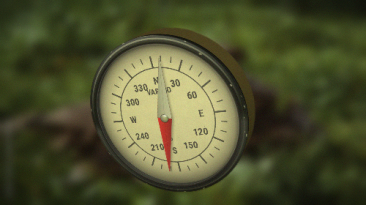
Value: **190** °
